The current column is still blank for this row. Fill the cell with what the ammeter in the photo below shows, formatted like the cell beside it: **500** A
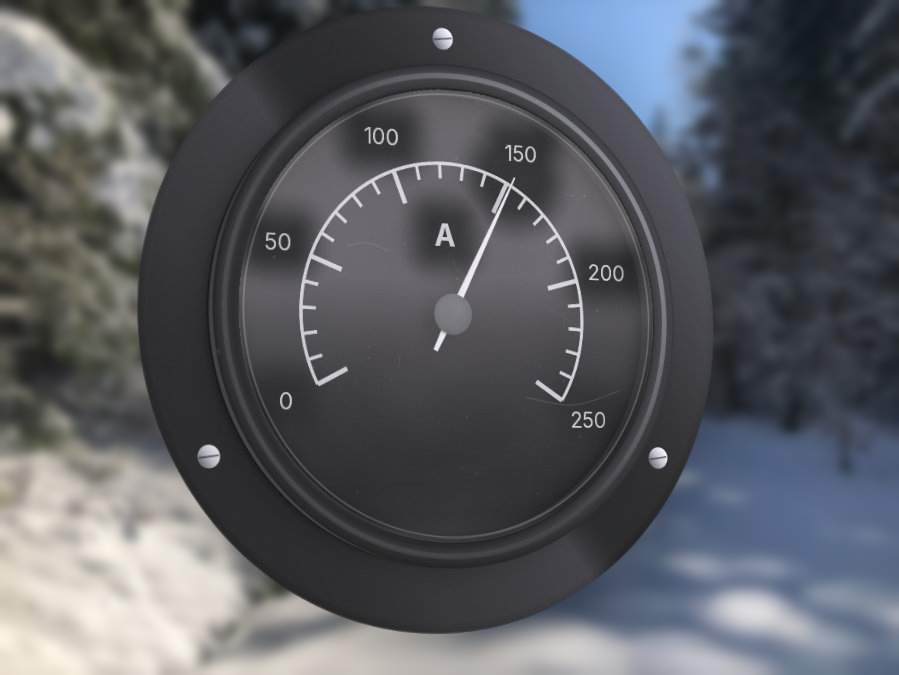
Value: **150** A
